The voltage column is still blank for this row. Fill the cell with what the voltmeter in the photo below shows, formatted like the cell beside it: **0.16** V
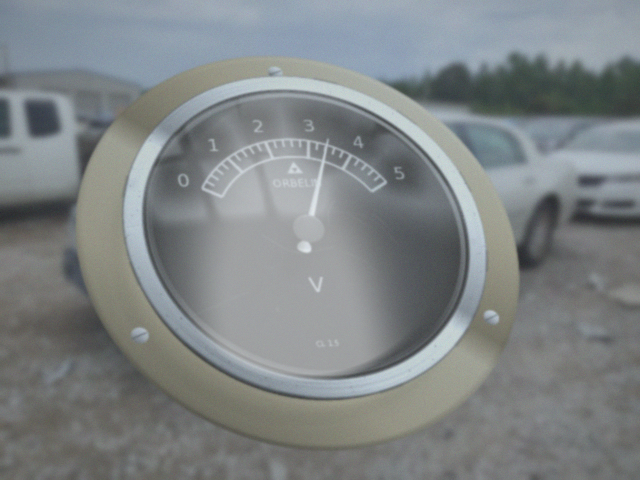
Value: **3.4** V
